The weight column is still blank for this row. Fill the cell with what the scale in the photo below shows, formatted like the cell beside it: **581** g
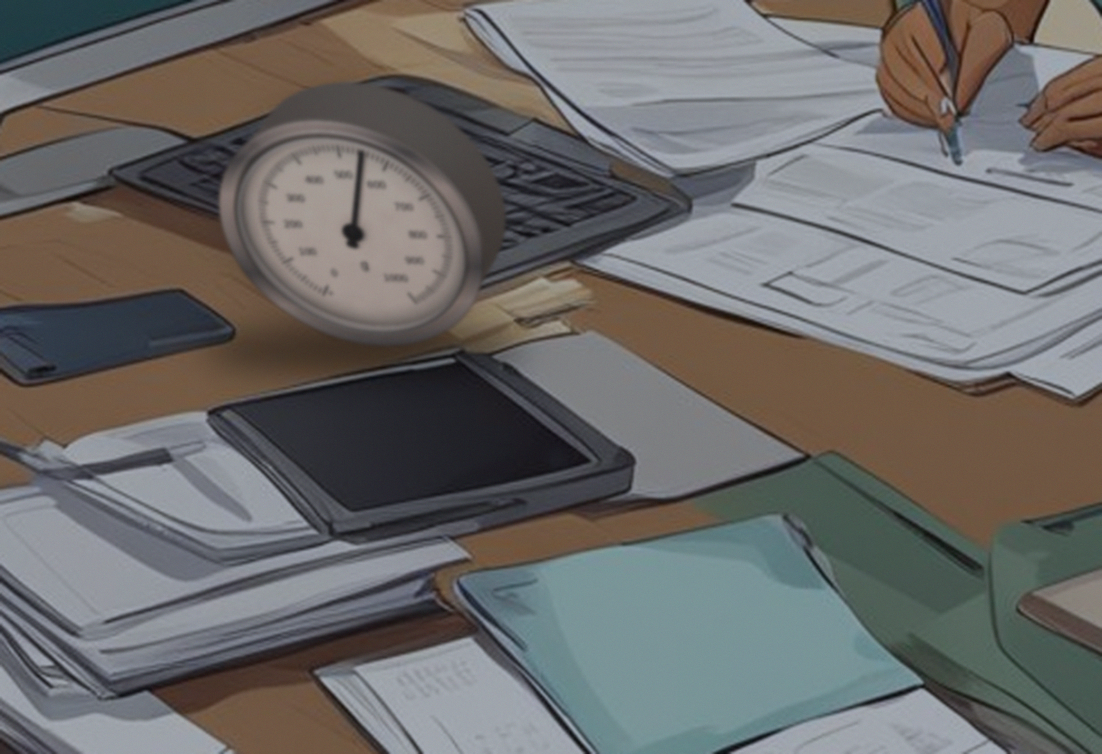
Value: **550** g
